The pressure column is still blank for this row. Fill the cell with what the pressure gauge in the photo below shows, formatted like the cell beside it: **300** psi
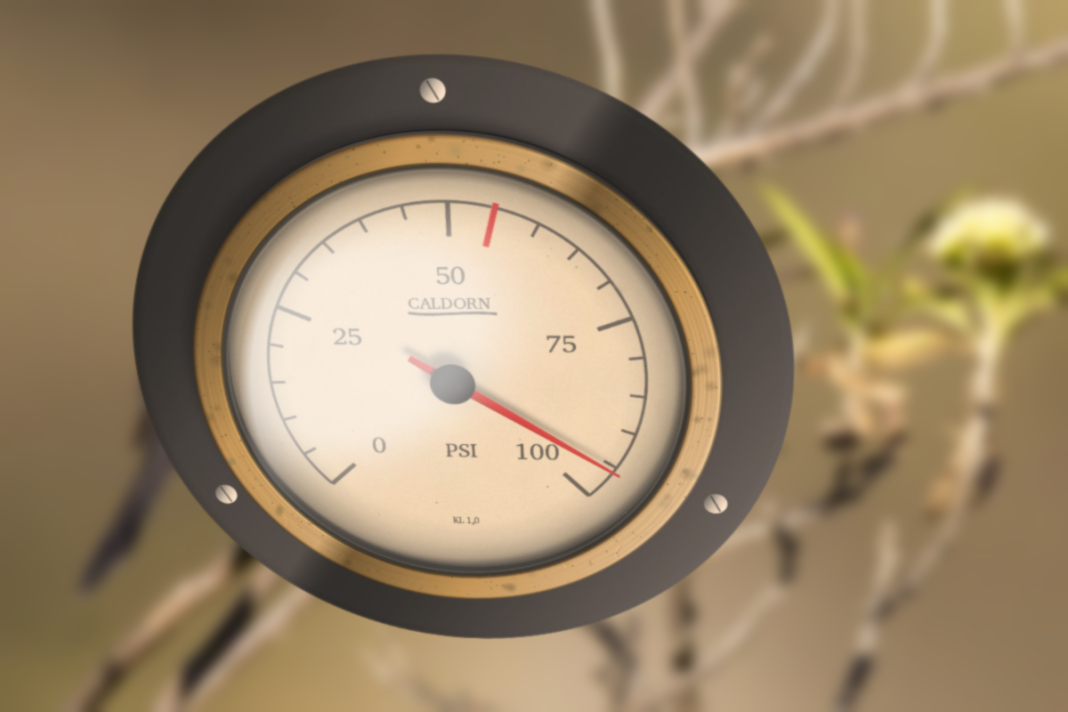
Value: **95** psi
